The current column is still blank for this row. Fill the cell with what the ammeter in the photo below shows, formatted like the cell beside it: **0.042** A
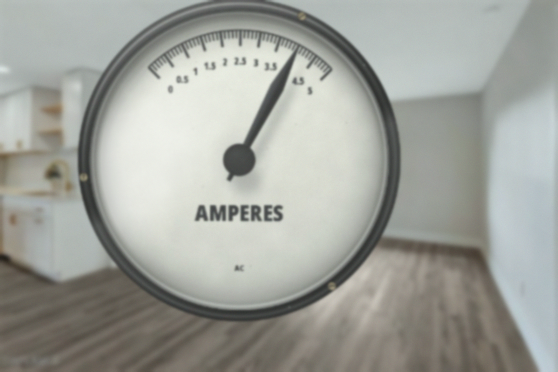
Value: **4** A
